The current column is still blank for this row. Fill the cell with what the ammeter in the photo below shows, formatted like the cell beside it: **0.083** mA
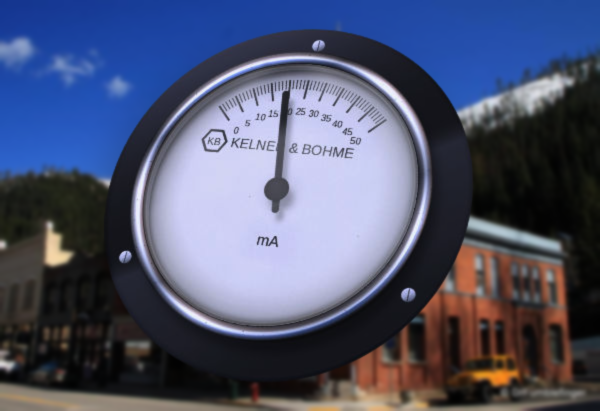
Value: **20** mA
